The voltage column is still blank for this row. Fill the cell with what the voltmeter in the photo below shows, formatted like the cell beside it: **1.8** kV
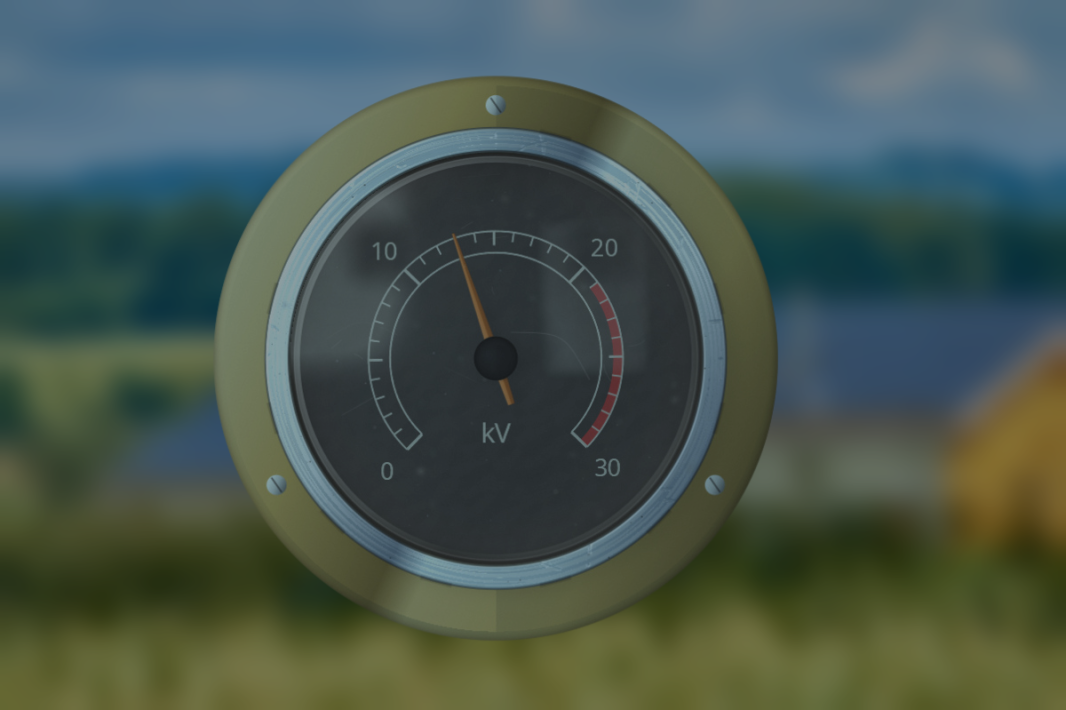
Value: **13** kV
